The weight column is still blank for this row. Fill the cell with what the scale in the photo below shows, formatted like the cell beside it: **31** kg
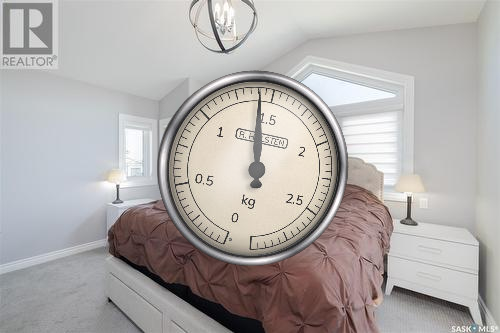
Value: **1.4** kg
